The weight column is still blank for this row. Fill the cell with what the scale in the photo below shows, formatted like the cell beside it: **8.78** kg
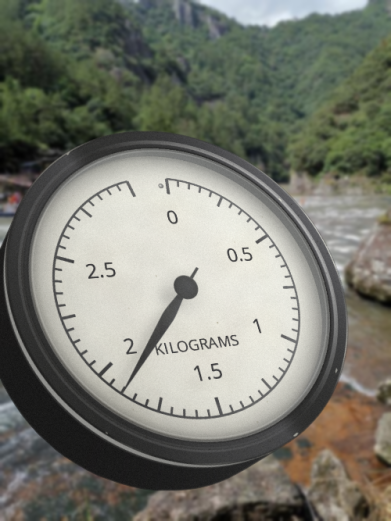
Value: **1.9** kg
